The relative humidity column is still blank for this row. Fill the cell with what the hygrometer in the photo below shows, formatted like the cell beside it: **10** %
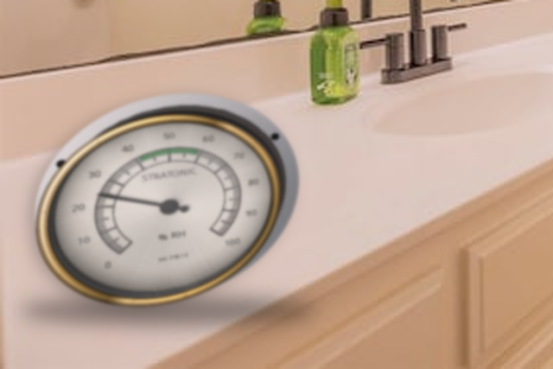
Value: **25** %
